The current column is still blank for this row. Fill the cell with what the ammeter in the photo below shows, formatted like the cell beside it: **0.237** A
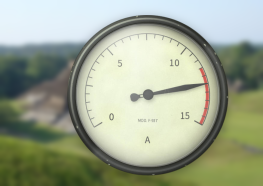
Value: **12.5** A
